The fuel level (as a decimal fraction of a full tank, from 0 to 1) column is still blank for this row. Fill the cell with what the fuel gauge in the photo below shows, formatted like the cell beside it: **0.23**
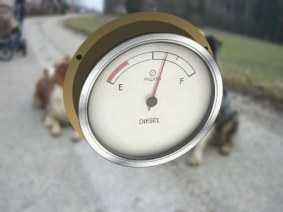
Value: **0.625**
